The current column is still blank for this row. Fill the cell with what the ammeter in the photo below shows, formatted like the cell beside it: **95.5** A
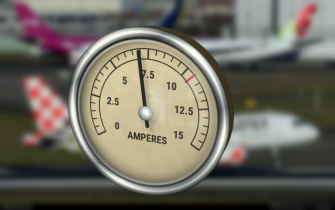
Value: **7** A
